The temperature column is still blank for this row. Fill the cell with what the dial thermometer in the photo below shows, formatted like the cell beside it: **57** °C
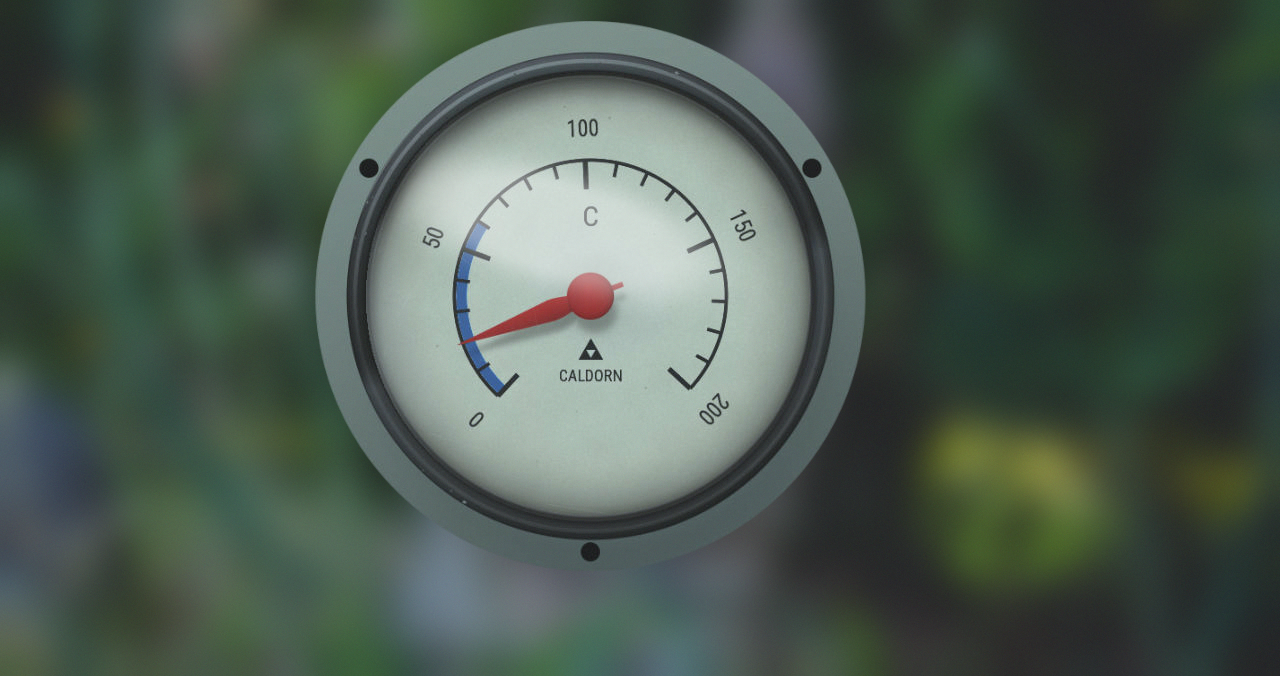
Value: **20** °C
